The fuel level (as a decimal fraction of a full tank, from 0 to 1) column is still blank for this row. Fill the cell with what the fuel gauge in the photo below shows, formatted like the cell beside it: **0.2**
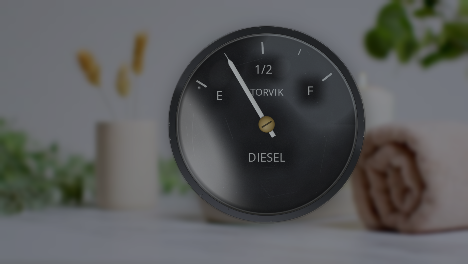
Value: **0.25**
